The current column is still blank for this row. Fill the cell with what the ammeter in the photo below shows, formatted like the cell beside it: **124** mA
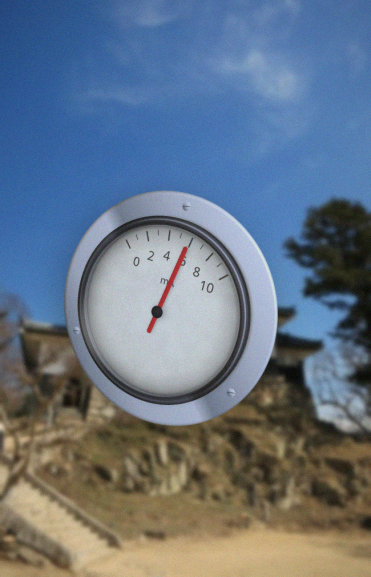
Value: **6** mA
